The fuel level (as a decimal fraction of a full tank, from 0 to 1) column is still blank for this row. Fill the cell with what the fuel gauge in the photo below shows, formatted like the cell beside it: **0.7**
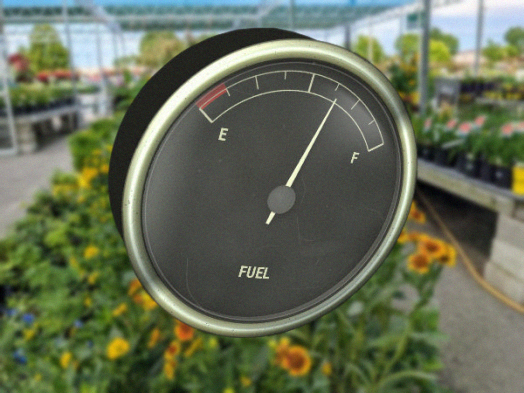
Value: **0.625**
